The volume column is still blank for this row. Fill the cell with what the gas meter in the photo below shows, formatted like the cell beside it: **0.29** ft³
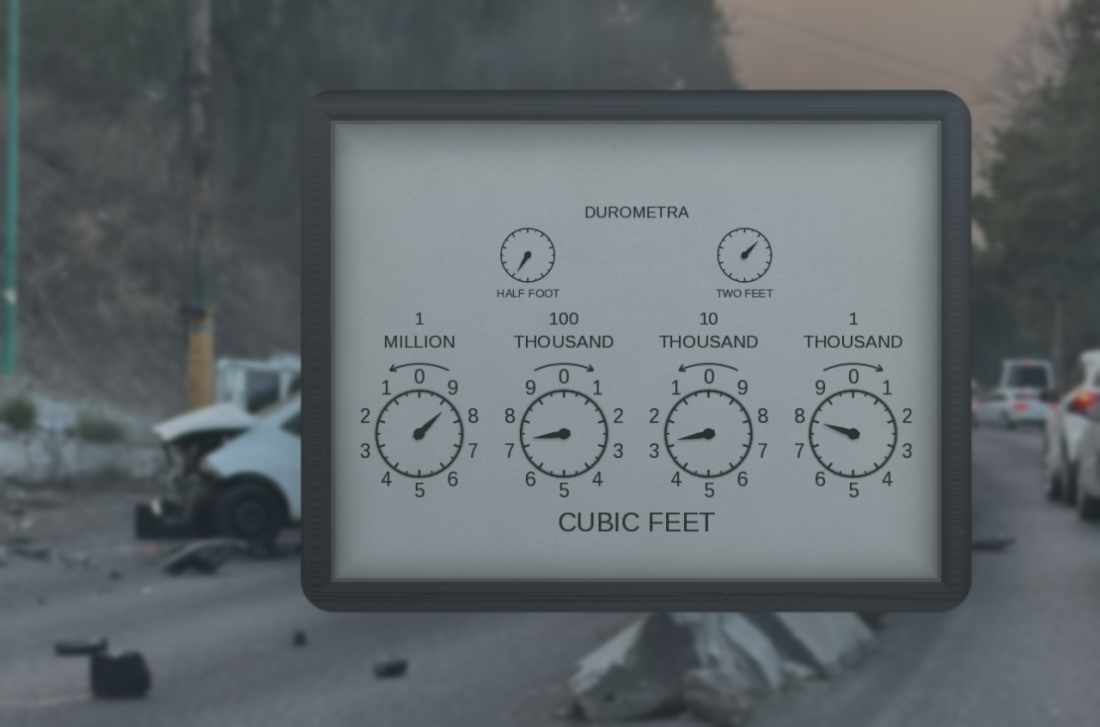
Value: **872800** ft³
